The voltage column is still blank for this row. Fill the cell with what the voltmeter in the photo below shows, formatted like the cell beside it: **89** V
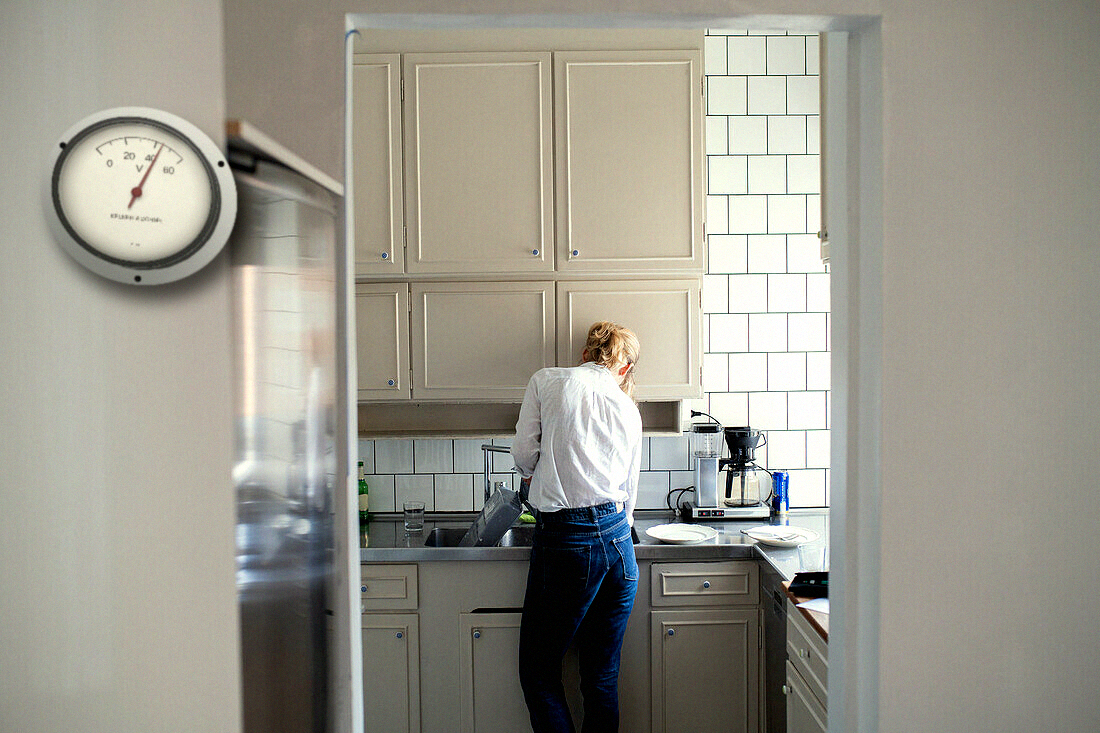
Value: **45** V
